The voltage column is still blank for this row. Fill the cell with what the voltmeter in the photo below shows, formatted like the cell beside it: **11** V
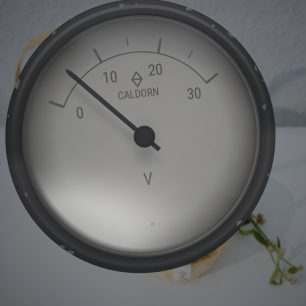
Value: **5** V
